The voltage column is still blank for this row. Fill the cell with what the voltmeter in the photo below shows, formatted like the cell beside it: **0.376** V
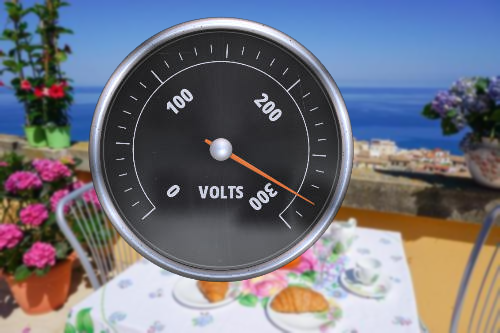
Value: **280** V
